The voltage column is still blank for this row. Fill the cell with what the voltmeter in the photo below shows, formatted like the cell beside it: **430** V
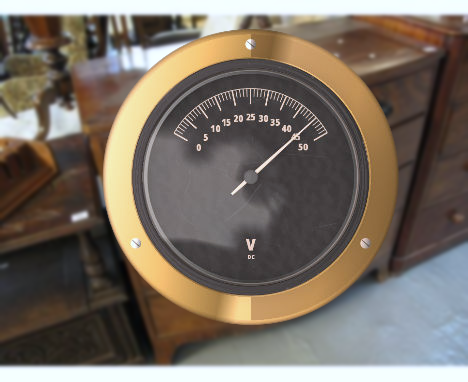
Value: **45** V
